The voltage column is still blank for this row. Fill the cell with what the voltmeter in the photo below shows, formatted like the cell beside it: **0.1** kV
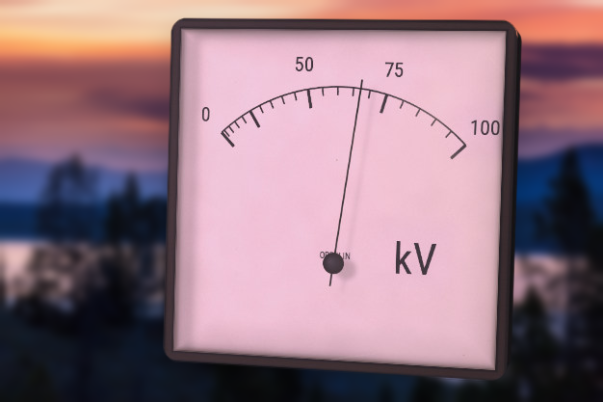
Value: **67.5** kV
